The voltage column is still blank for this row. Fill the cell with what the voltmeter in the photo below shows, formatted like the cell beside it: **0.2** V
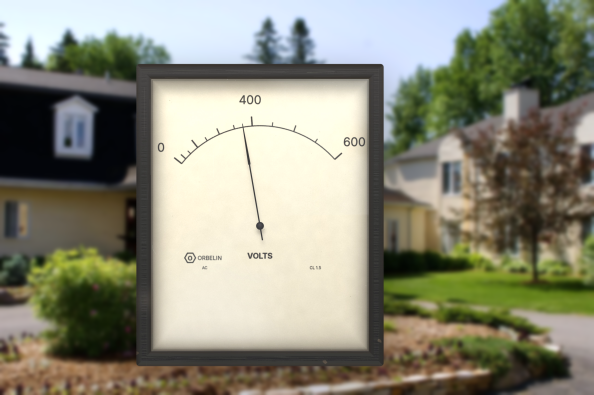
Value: **375** V
